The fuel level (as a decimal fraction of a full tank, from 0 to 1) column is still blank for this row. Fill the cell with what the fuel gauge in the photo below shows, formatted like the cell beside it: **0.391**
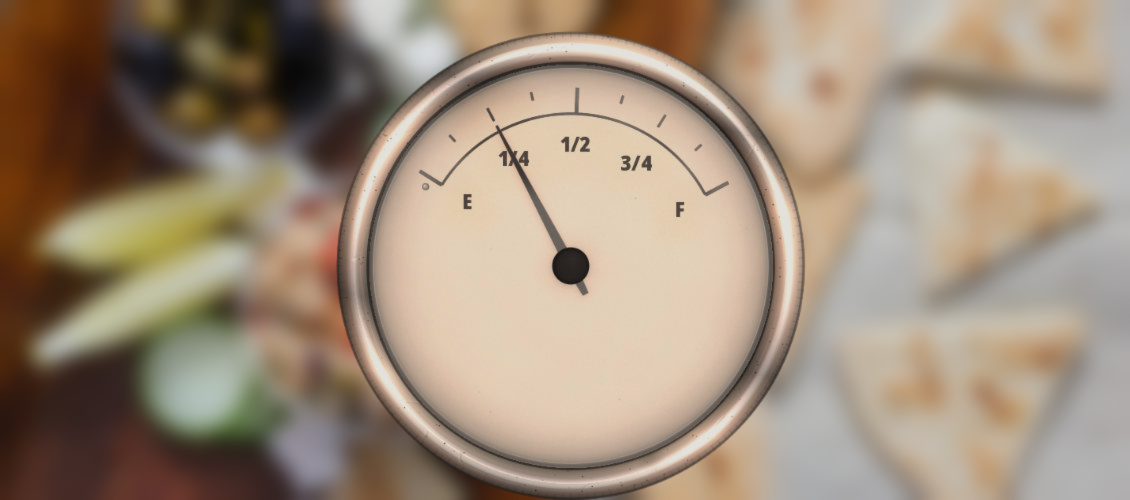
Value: **0.25**
